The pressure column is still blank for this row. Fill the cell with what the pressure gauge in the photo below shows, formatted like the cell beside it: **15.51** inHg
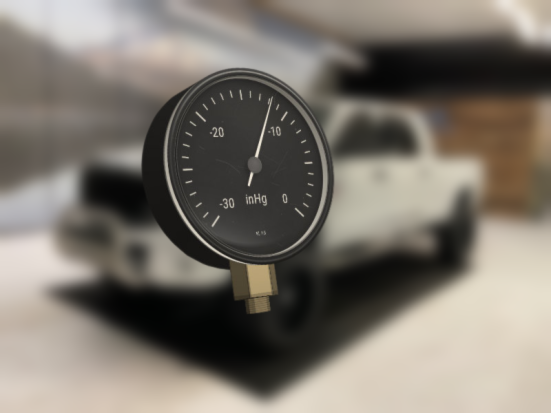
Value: **-12** inHg
